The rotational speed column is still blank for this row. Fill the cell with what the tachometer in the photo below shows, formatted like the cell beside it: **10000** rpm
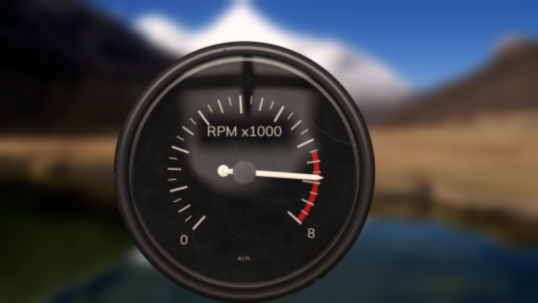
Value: **6875** rpm
